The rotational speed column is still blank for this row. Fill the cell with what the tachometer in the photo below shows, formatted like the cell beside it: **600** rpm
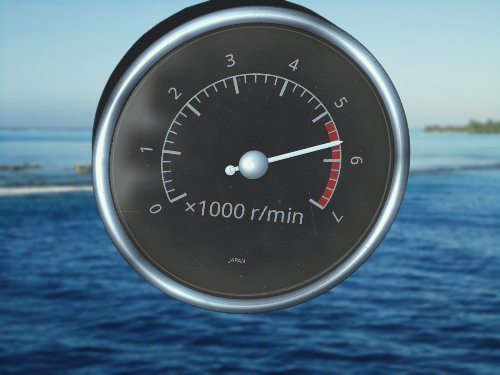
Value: **5600** rpm
